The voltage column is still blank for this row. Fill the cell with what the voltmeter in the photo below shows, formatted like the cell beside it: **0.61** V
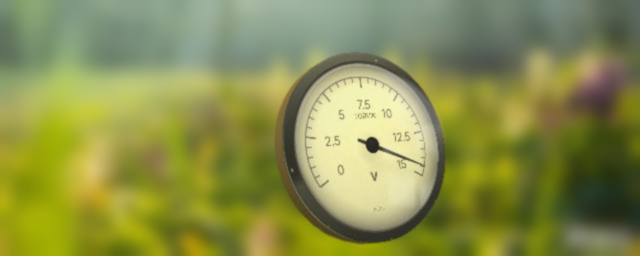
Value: **14.5** V
